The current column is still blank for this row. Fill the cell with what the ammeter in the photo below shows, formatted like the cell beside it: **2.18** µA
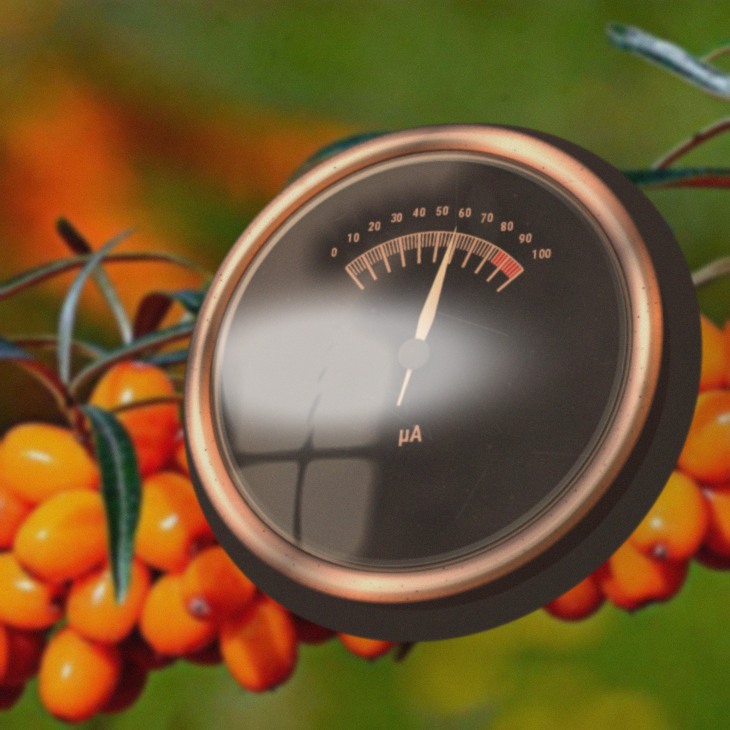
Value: **60** µA
